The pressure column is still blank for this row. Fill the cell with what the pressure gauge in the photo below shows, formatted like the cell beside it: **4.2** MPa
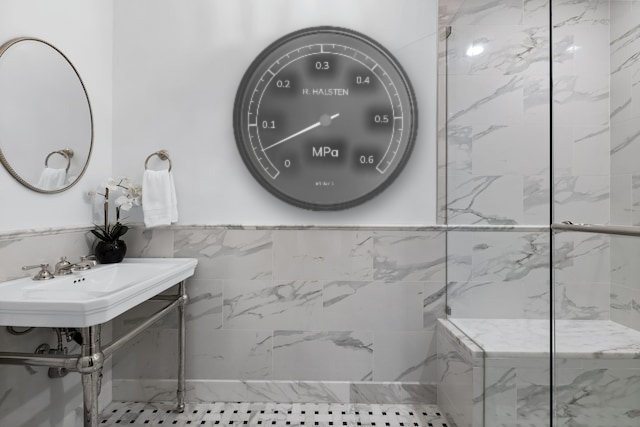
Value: **0.05** MPa
